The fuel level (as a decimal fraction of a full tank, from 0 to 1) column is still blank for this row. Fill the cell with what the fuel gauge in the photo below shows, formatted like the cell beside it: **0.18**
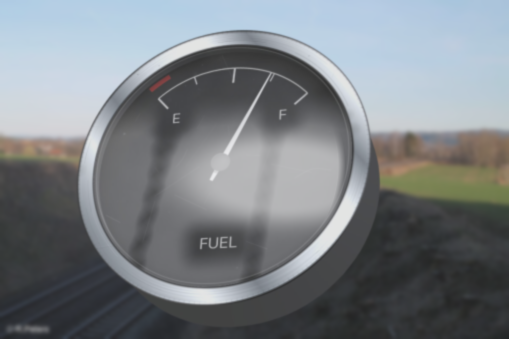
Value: **0.75**
